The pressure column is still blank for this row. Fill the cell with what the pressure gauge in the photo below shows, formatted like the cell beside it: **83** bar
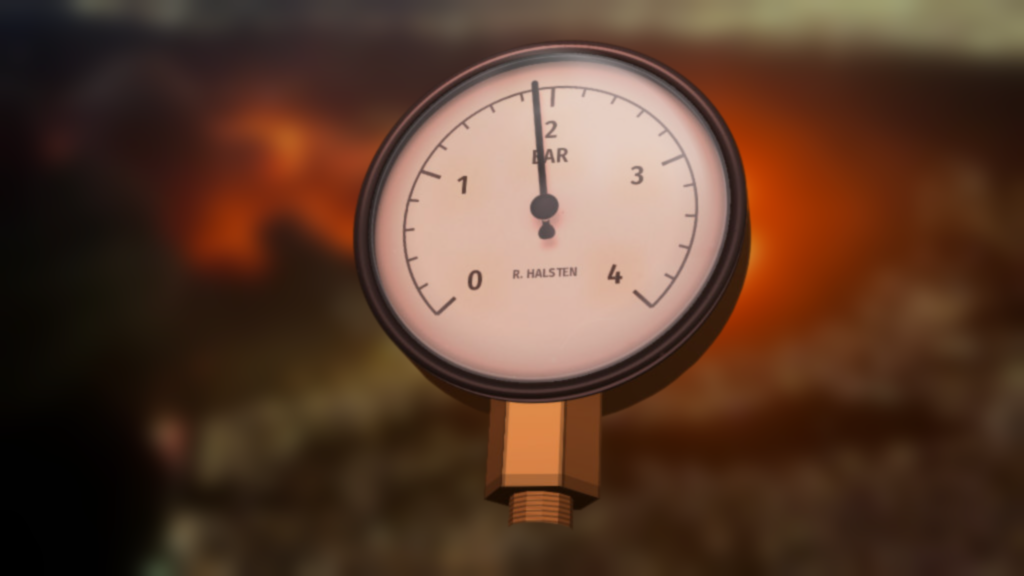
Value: **1.9** bar
